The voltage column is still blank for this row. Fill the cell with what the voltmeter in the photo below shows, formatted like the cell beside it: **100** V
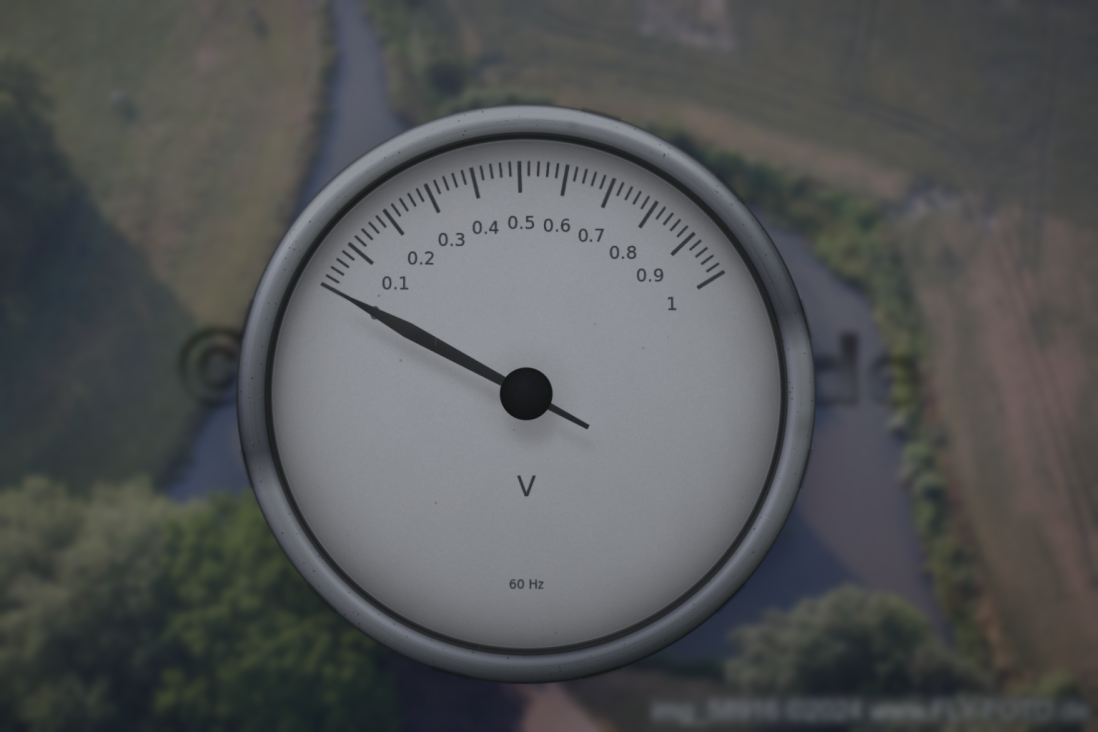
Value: **0** V
